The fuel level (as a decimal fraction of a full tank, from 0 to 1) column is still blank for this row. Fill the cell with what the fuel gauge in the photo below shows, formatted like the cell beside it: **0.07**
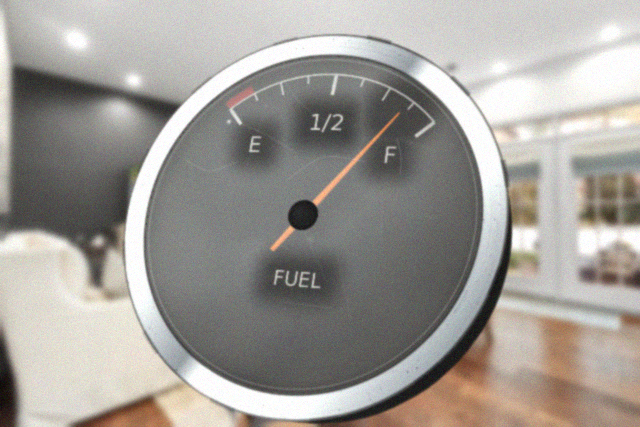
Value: **0.875**
